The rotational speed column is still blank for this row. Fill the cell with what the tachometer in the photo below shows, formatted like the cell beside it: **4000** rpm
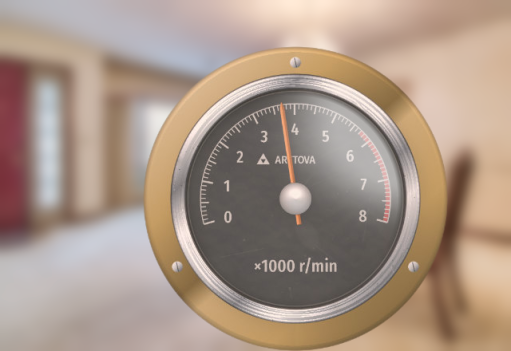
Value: **3700** rpm
